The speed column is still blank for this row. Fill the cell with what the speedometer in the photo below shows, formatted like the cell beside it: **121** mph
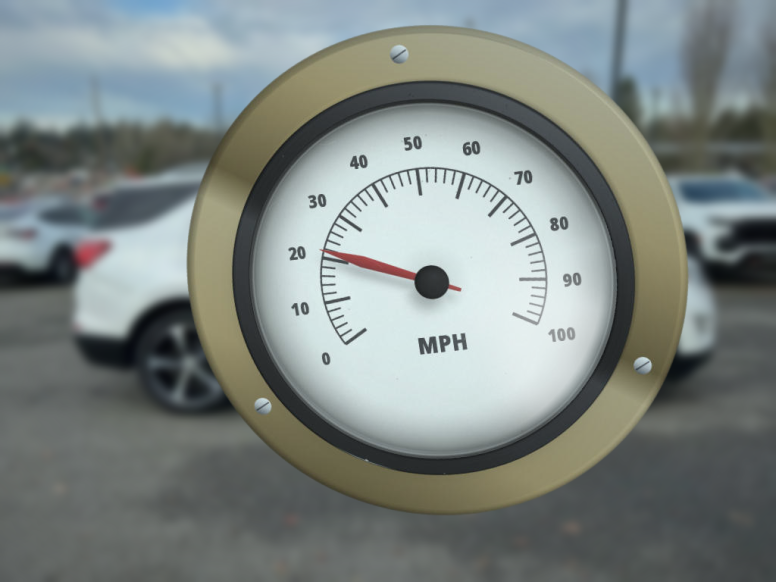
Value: **22** mph
